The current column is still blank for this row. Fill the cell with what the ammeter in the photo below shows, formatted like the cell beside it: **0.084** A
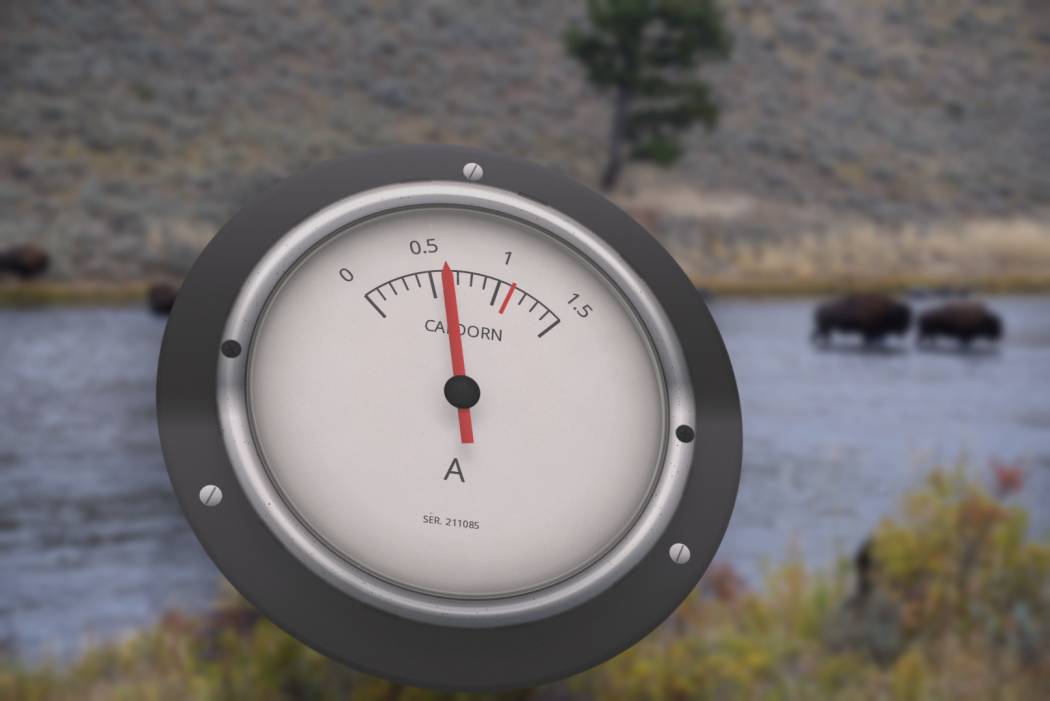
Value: **0.6** A
